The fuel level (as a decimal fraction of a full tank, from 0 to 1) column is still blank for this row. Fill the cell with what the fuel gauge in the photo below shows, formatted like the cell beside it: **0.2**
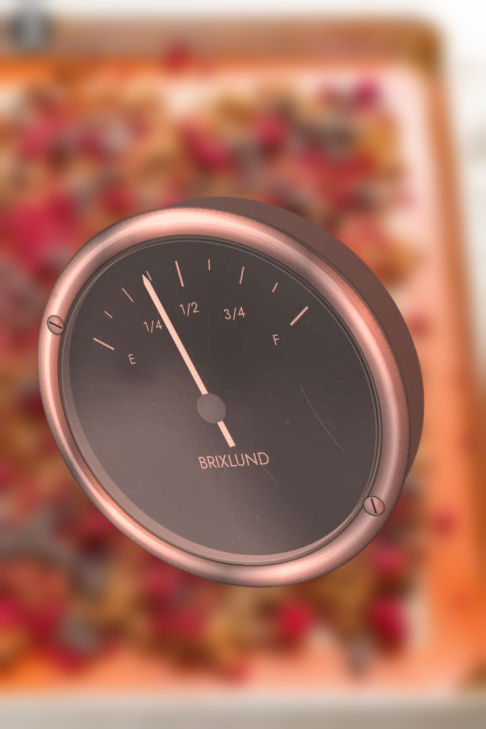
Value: **0.375**
